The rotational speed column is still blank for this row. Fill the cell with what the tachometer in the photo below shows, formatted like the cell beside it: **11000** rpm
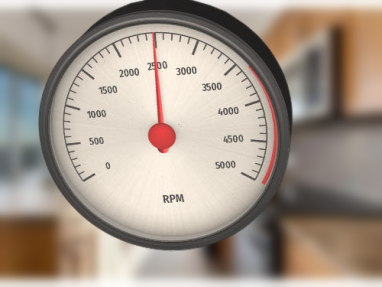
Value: **2500** rpm
